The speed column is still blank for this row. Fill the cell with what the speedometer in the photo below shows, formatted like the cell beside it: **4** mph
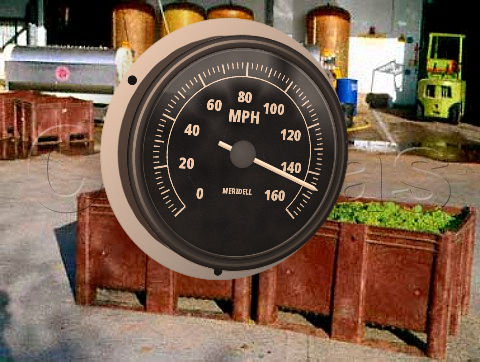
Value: **146** mph
